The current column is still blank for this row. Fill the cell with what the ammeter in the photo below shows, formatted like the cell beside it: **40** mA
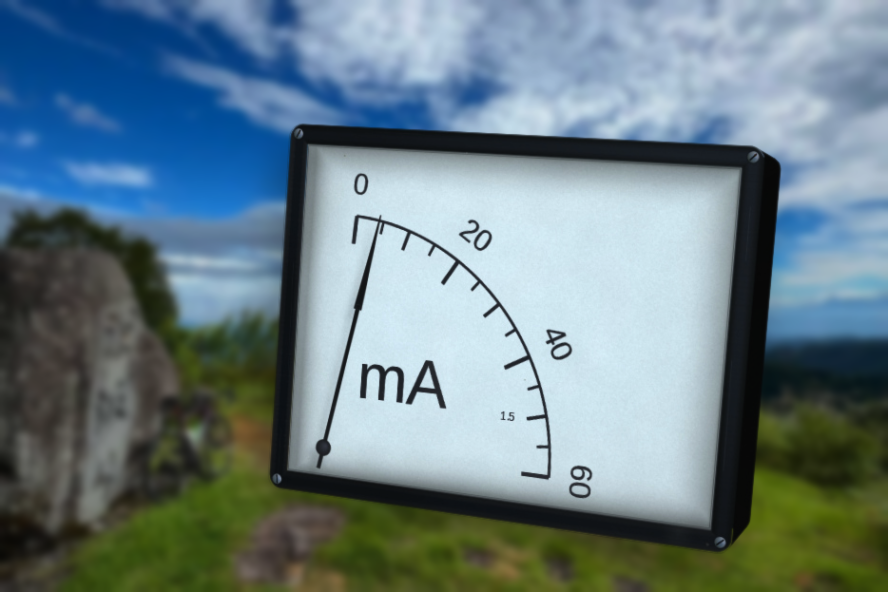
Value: **5** mA
